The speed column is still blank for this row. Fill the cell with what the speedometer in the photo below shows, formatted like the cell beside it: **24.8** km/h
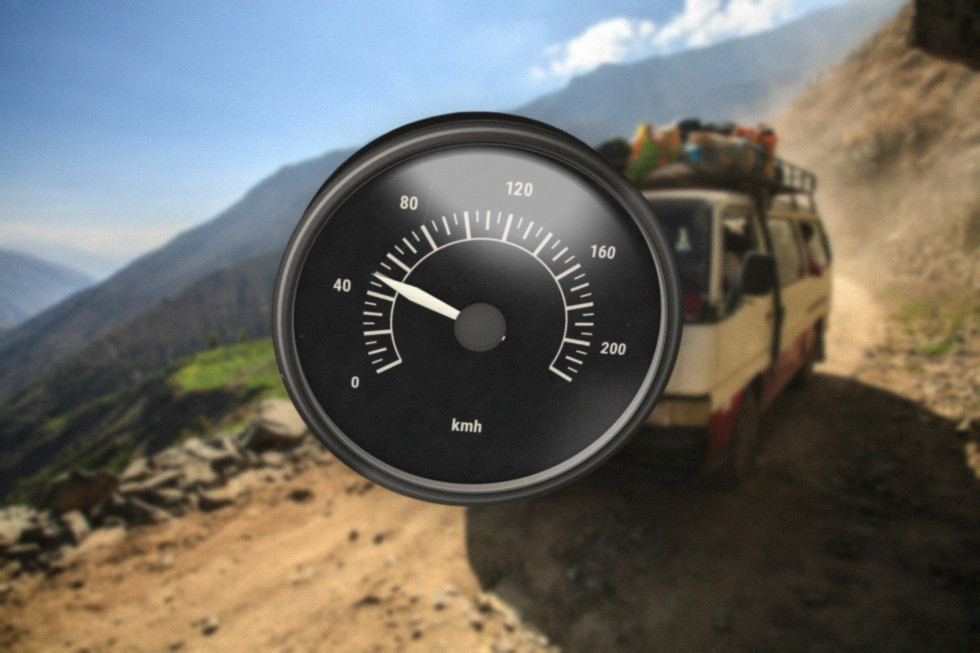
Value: **50** km/h
